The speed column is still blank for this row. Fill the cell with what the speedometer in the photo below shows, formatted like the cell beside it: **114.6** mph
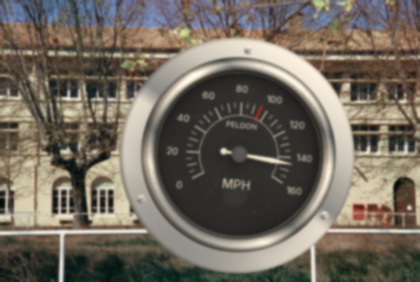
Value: **145** mph
